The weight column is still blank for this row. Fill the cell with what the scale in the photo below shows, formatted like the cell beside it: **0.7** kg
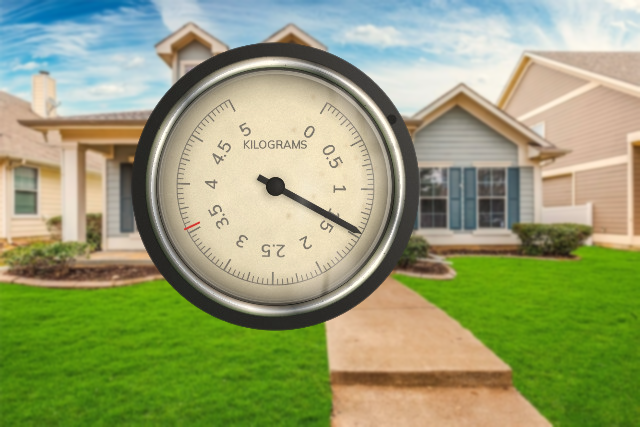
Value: **1.45** kg
